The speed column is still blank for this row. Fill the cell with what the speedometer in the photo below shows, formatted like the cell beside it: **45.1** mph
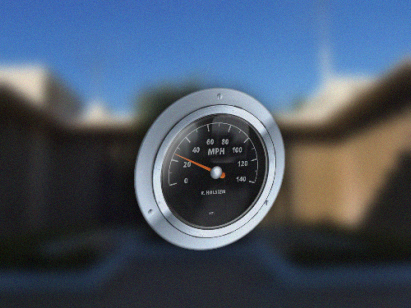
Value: **25** mph
